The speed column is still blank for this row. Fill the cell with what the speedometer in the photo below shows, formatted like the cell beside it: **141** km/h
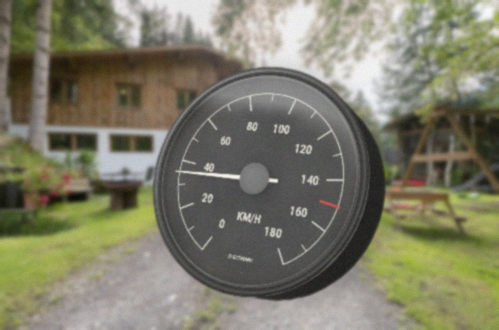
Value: **35** km/h
